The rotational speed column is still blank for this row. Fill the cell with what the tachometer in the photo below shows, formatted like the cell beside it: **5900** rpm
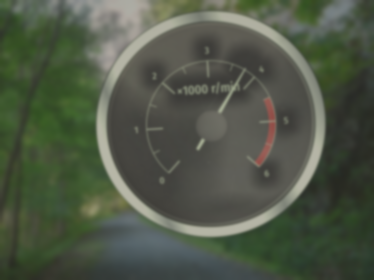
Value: **3750** rpm
